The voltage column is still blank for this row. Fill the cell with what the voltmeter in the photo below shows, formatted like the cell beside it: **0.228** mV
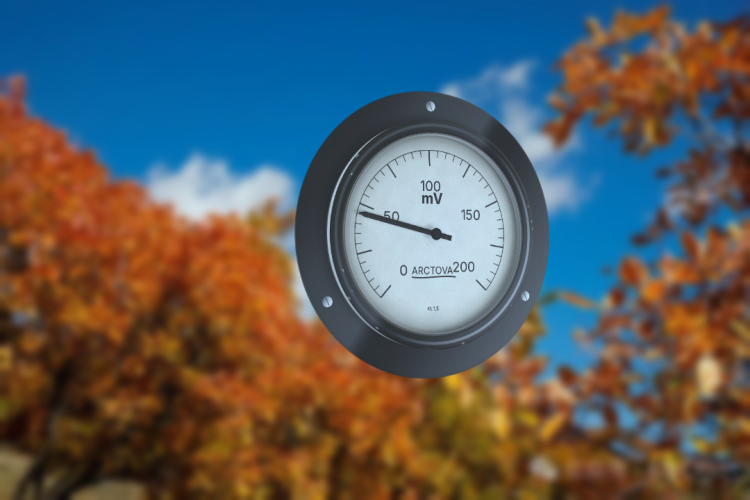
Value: **45** mV
